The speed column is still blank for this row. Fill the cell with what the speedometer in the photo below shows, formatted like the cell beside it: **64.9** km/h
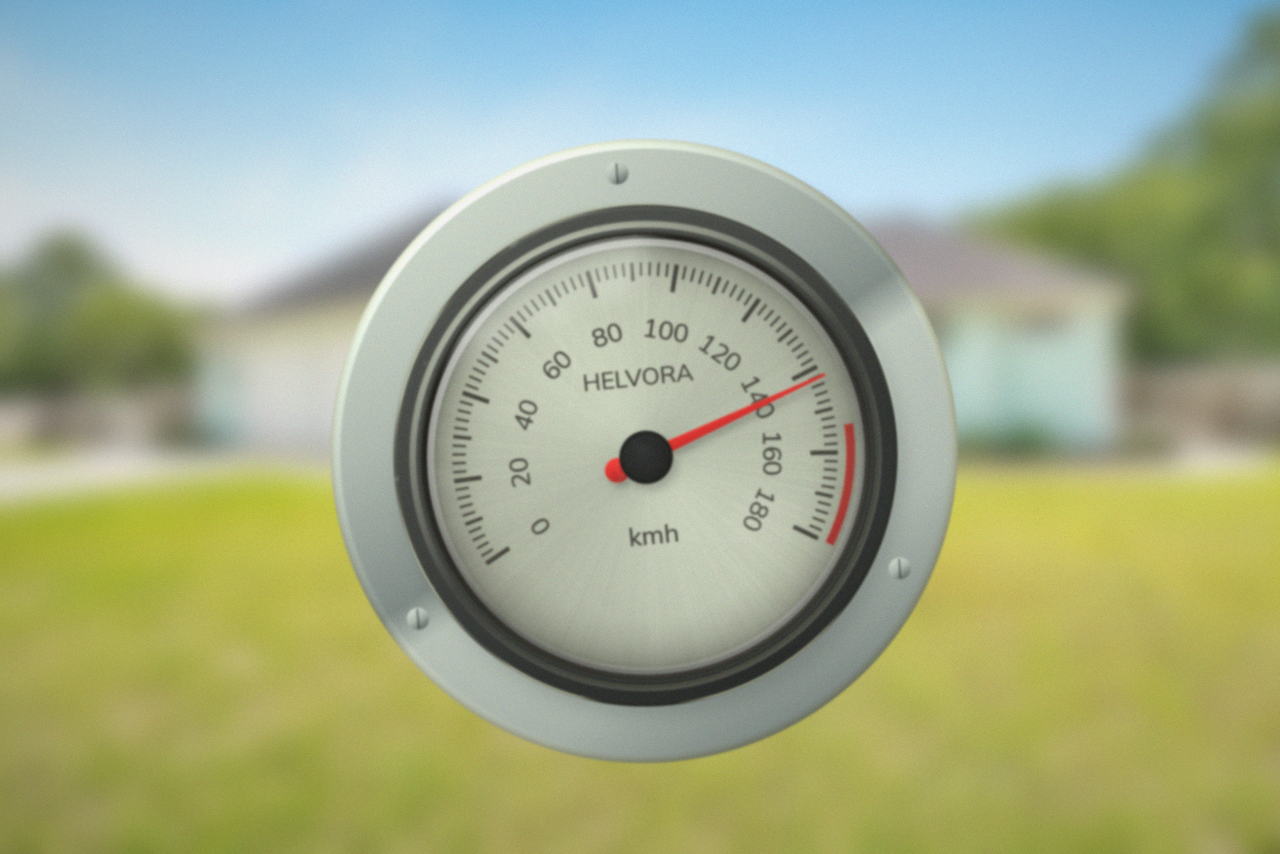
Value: **142** km/h
